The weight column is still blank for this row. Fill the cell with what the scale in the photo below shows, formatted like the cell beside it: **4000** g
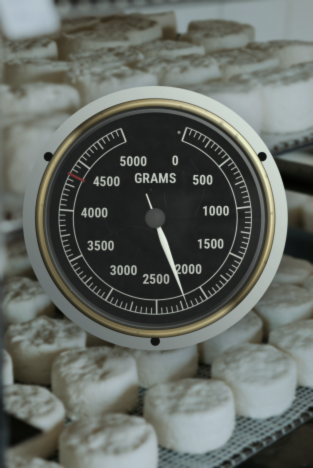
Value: **2200** g
